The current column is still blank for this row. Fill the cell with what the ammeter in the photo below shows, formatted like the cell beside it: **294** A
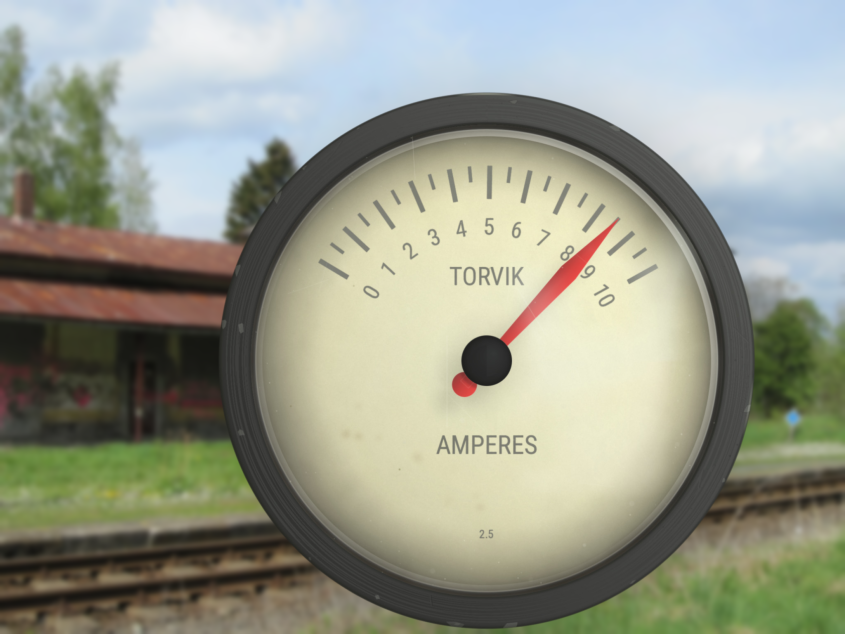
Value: **8.5** A
